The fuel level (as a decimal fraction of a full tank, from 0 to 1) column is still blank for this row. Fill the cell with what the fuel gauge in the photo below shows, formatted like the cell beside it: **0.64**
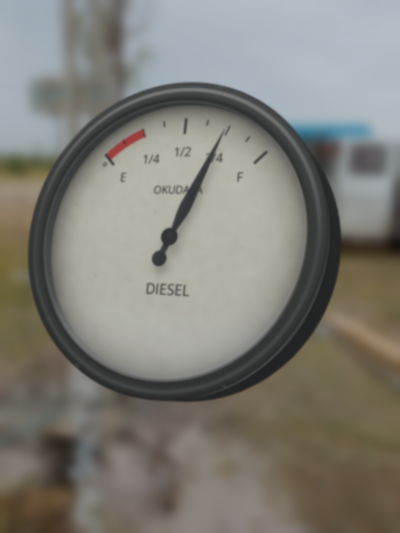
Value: **0.75**
